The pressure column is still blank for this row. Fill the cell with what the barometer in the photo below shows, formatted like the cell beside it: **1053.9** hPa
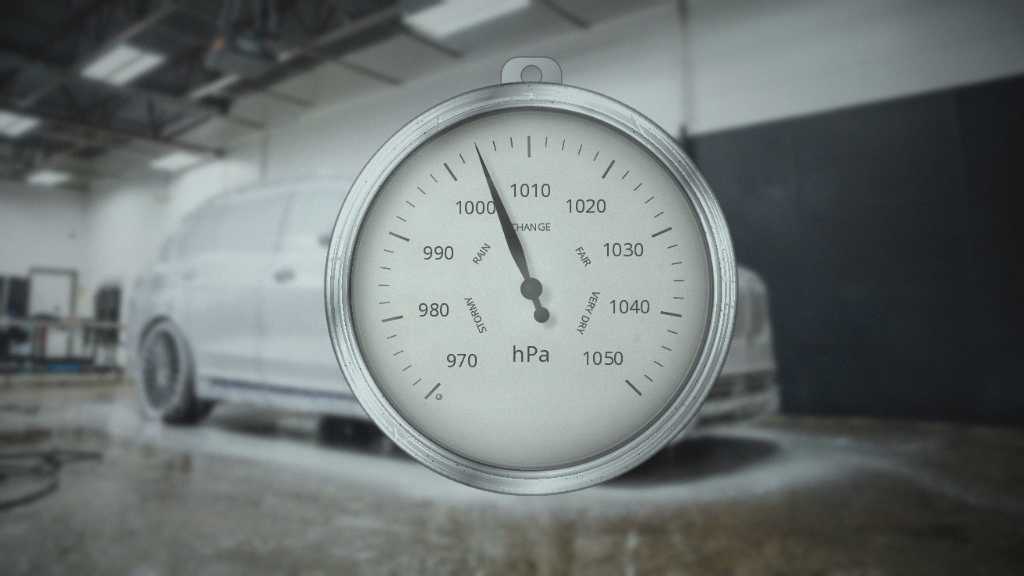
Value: **1004** hPa
